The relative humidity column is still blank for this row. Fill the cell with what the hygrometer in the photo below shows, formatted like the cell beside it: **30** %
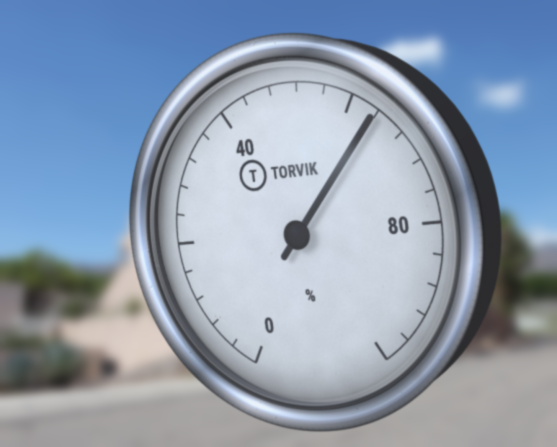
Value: **64** %
